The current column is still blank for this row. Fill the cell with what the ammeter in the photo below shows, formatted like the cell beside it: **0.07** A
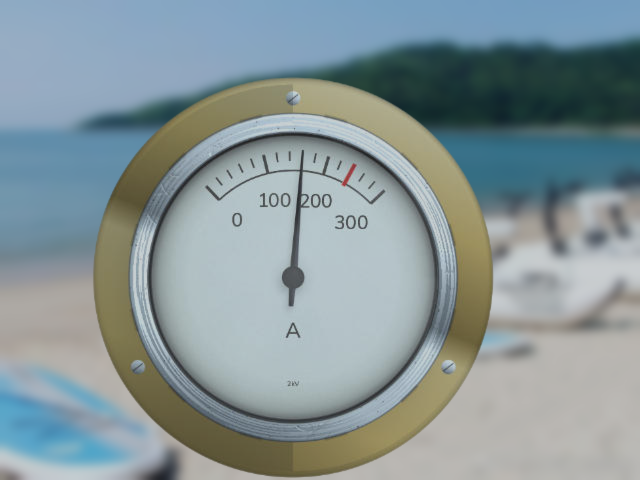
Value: **160** A
